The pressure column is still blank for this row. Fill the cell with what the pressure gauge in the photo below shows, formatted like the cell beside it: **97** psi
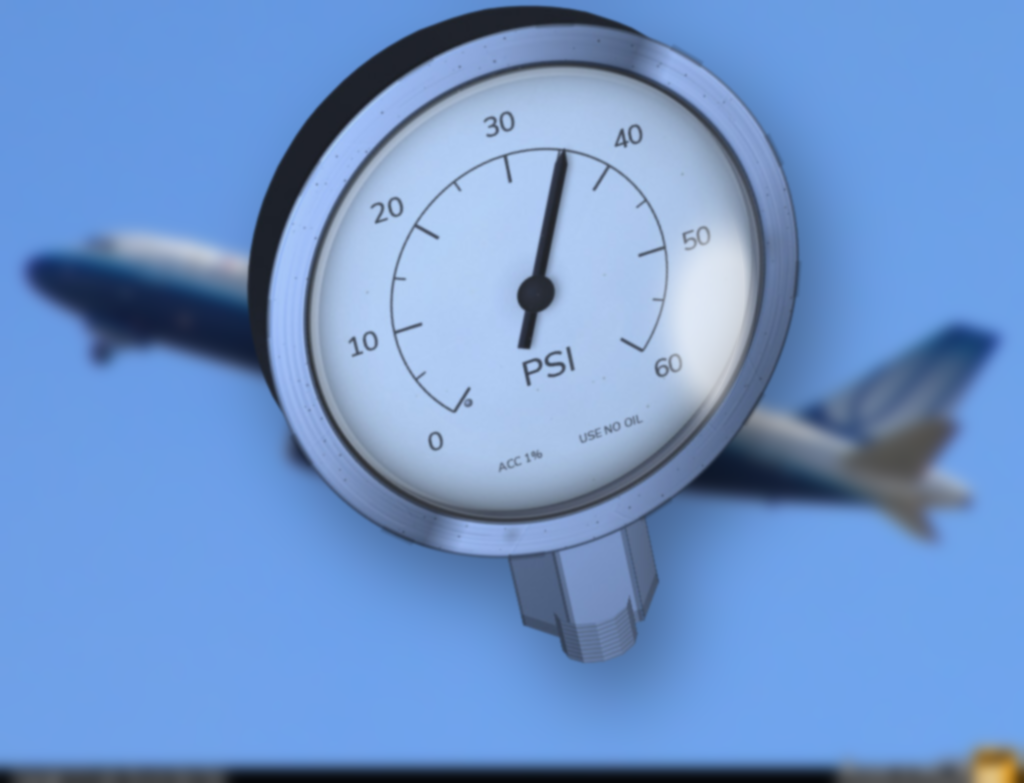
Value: **35** psi
